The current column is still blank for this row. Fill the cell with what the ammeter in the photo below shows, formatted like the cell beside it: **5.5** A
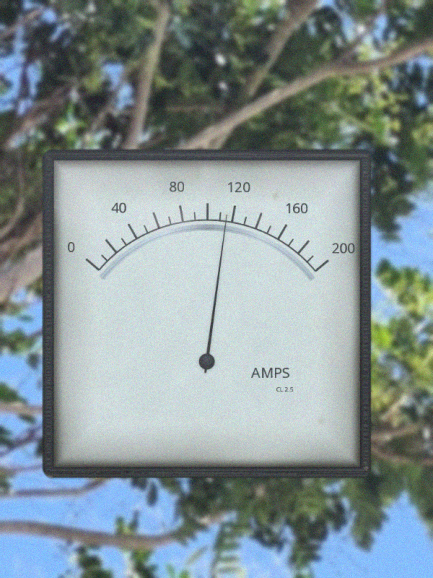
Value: **115** A
